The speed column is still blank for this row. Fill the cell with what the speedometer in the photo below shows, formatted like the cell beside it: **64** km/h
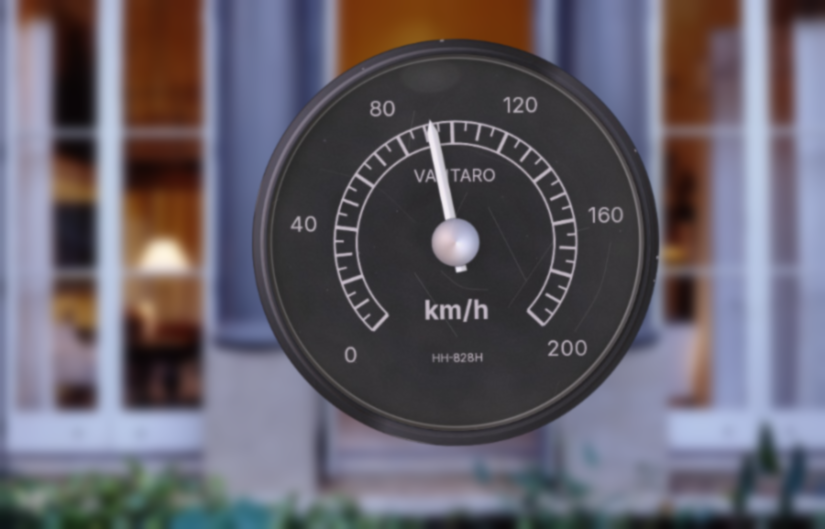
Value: **92.5** km/h
